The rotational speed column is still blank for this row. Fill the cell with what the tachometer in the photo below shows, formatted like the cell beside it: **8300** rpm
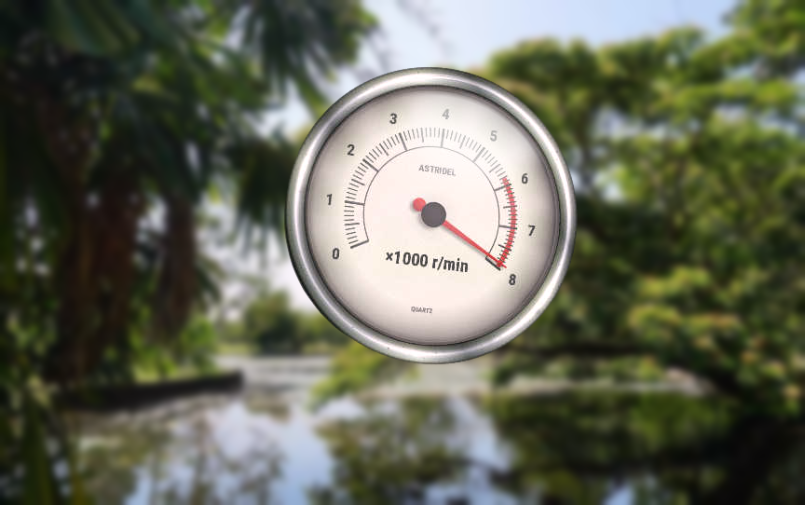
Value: **7900** rpm
